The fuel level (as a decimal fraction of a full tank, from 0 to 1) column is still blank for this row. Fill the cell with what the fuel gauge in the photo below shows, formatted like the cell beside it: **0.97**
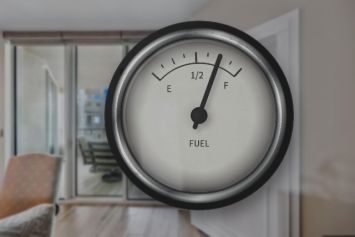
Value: **0.75**
